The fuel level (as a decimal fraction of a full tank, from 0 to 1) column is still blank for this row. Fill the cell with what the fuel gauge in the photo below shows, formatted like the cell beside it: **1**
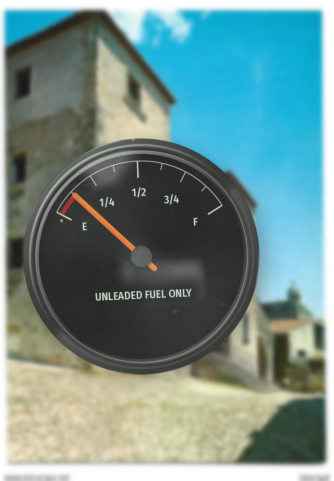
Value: **0.125**
